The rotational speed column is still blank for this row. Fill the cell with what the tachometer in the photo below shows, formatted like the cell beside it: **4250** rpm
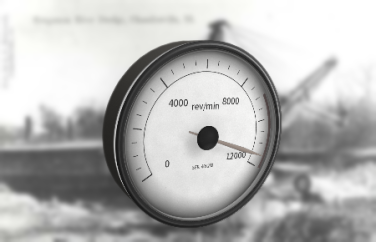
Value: **11500** rpm
